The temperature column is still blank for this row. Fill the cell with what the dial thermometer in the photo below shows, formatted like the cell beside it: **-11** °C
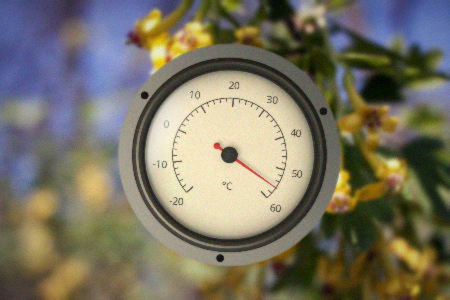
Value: **56** °C
